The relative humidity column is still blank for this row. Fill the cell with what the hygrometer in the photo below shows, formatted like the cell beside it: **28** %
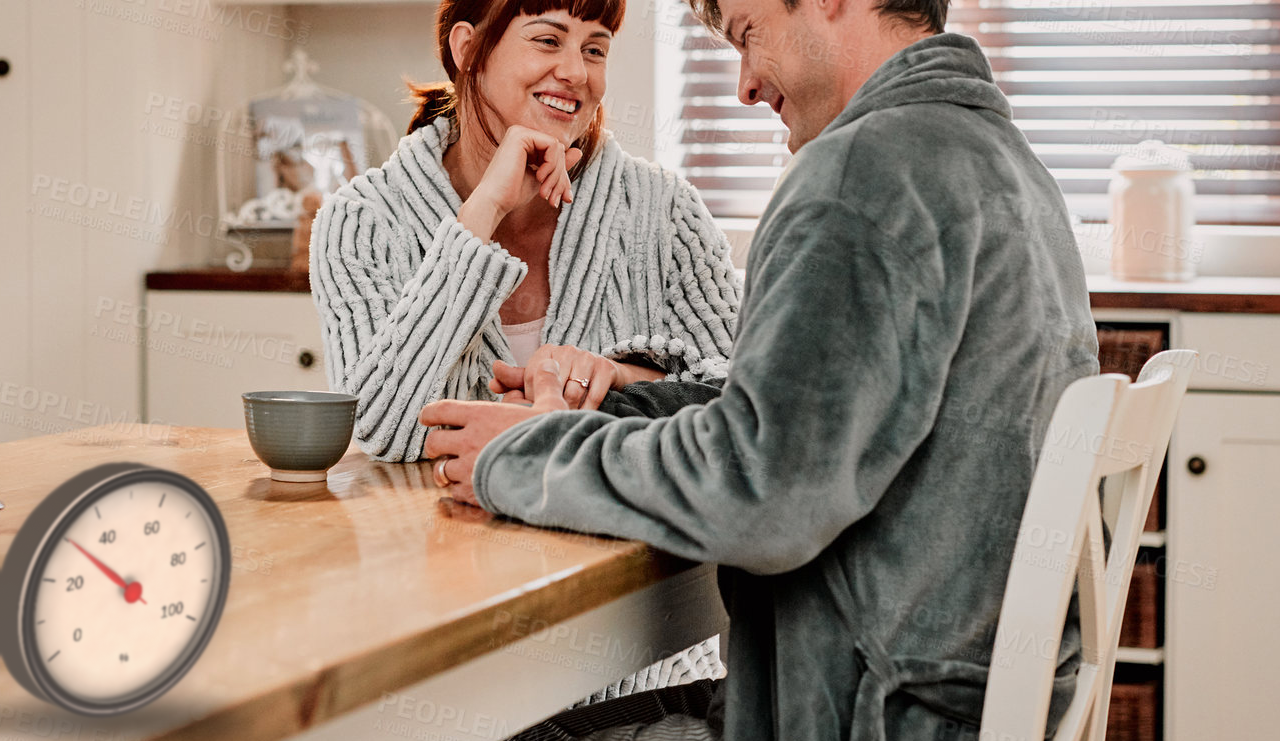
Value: **30** %
